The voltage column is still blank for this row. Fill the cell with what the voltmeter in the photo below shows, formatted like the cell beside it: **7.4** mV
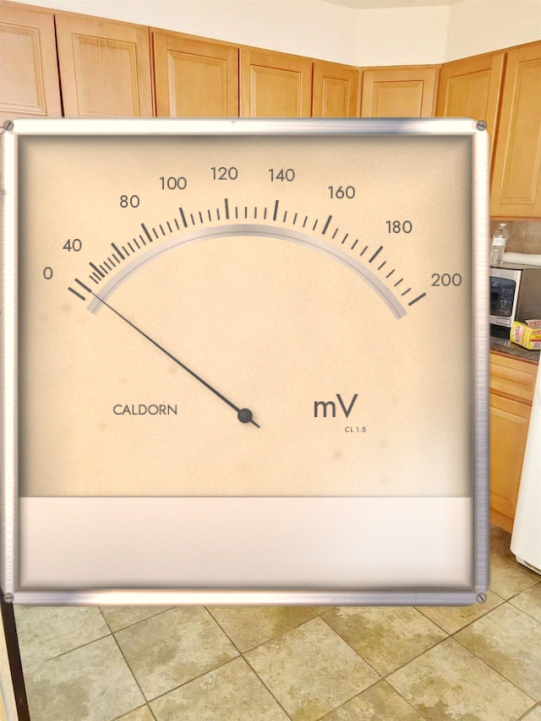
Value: **20** mV
